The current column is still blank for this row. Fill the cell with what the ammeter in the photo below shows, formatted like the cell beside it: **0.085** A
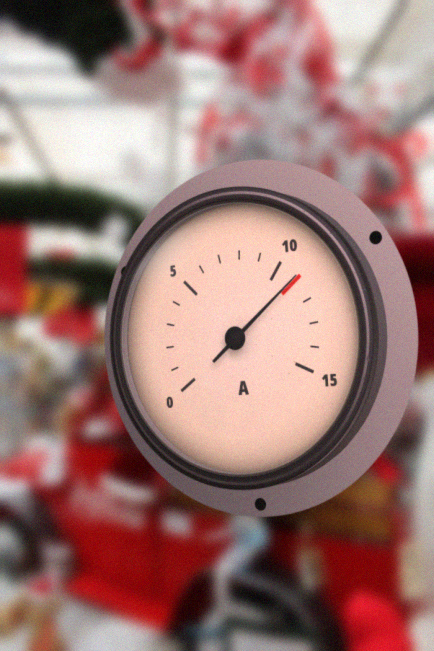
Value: **11** A
